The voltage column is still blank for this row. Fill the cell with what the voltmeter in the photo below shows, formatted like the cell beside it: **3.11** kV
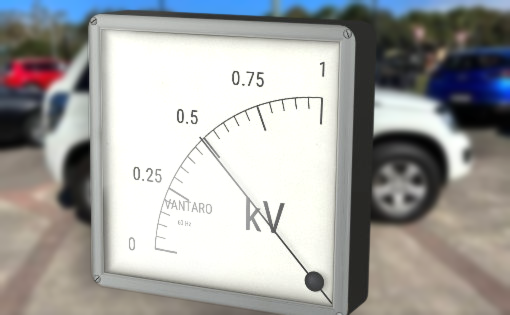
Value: **0.5** kV
